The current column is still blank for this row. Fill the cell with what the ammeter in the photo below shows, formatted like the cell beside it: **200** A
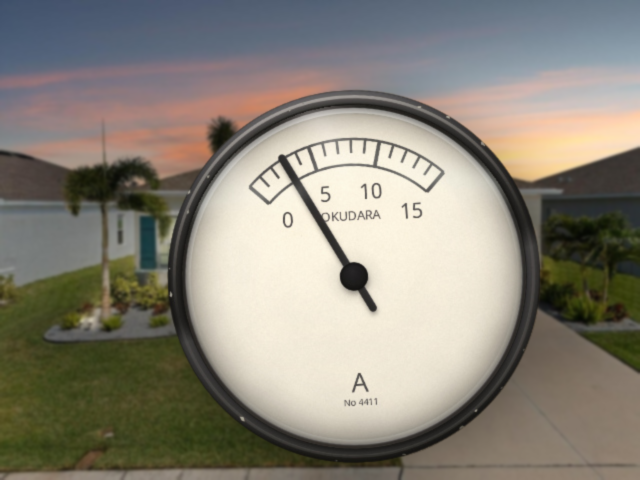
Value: **3** A
